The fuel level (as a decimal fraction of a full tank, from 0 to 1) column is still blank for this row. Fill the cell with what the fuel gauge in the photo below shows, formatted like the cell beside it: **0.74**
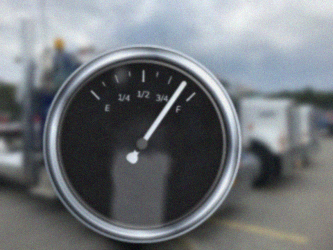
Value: **0.875**
